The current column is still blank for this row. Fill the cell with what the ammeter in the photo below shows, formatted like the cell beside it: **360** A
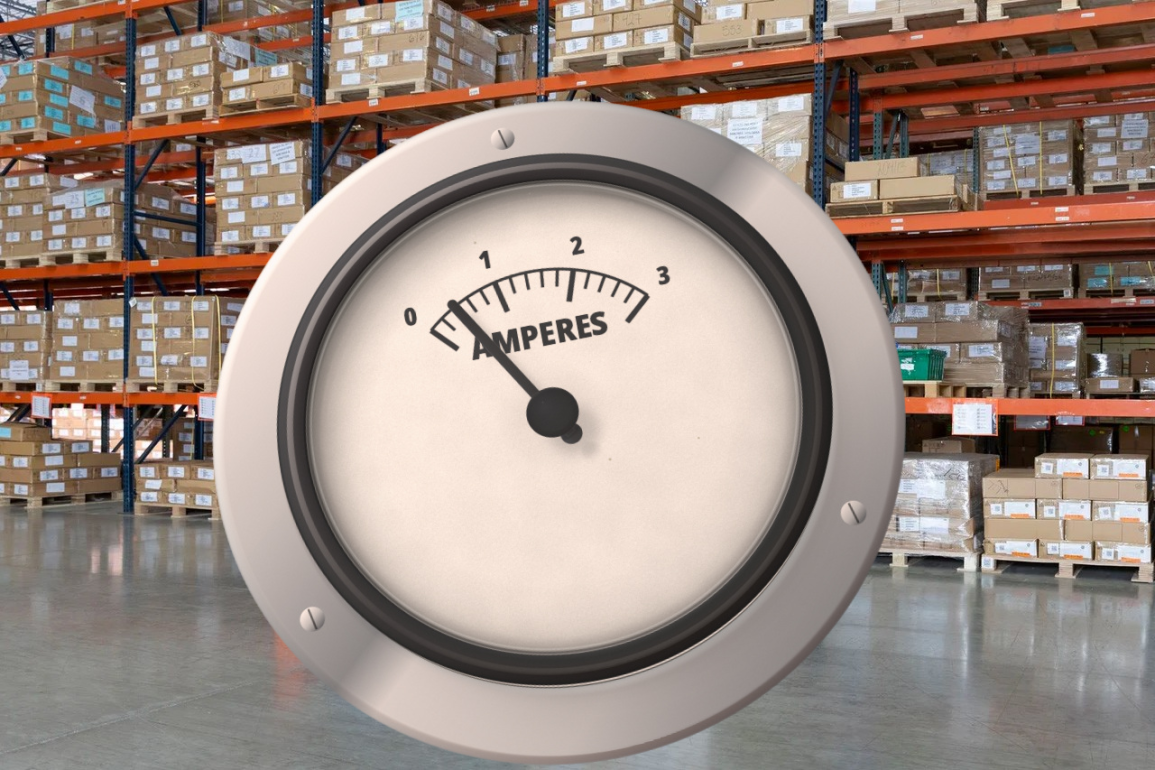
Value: **0.4** A
